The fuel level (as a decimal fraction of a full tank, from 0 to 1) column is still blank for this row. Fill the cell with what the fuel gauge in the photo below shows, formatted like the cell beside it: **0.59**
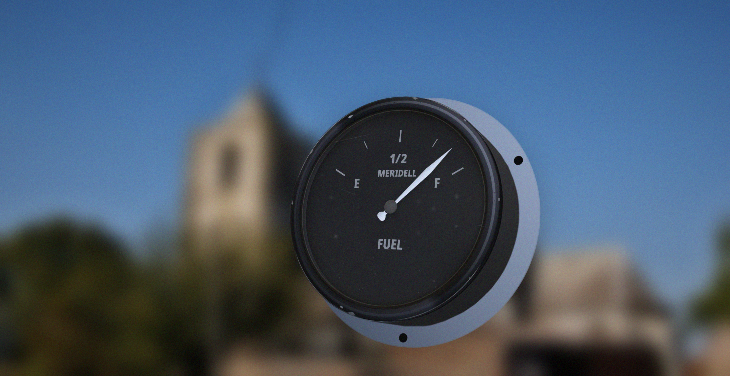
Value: **0.875**
